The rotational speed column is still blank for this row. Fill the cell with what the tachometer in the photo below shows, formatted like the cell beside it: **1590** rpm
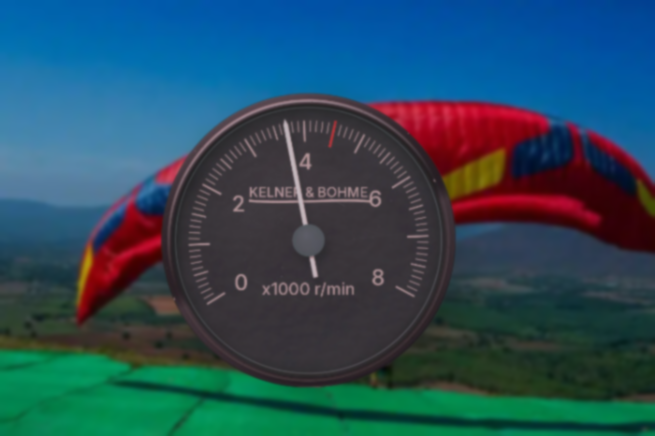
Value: **3700** rpm
